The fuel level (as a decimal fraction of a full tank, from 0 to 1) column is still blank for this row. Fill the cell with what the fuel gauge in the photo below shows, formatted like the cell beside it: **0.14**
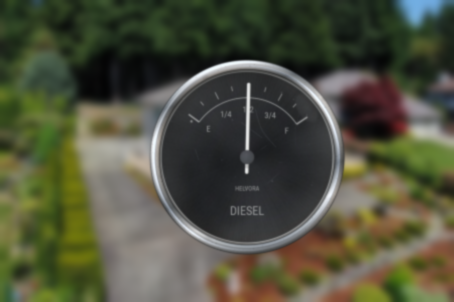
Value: **0.5**
